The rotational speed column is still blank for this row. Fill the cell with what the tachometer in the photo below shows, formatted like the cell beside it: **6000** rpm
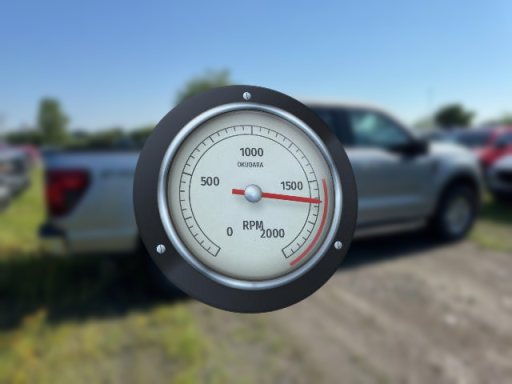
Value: **1625** rpm
